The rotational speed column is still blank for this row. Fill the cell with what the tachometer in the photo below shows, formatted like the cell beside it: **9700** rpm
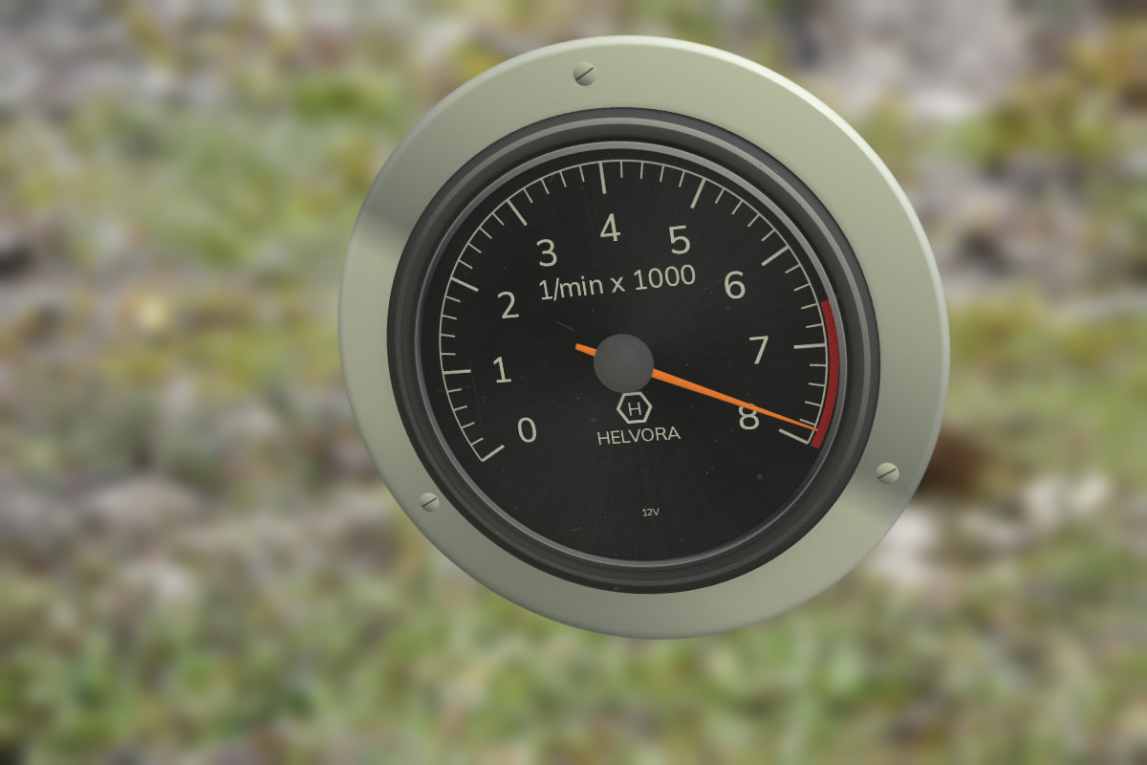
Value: **7800** rpm
